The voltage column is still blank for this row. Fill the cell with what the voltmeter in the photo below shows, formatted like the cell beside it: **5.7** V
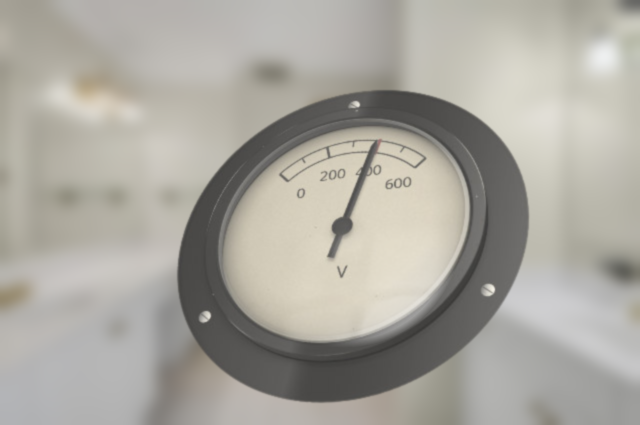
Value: **400** V
